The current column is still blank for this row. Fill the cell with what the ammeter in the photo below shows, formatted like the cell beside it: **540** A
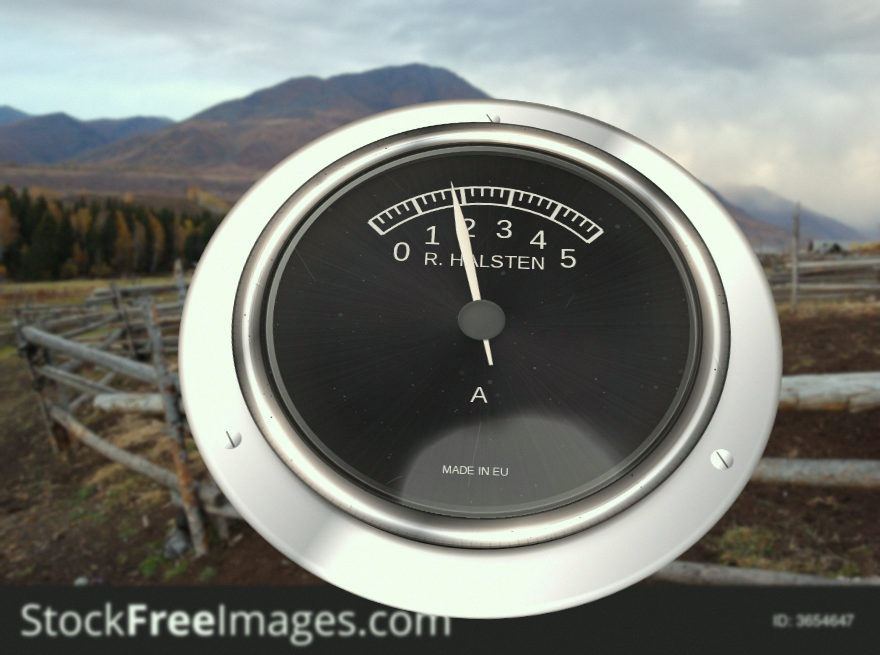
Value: **1.8** A
